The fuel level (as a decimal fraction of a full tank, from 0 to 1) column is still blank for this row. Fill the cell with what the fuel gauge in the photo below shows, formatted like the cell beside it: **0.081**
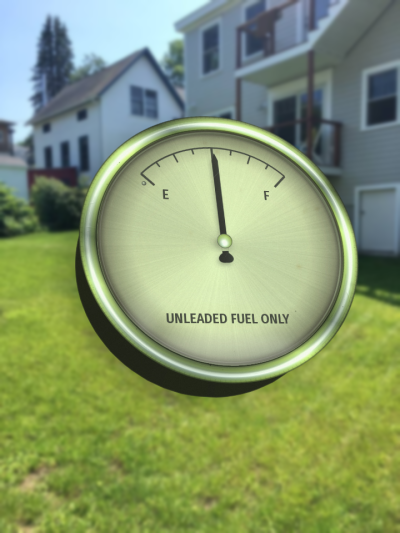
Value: **0.5**
